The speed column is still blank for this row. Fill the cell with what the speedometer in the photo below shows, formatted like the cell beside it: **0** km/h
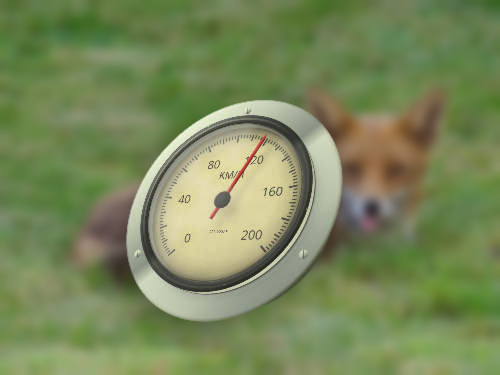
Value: **120** km/h
